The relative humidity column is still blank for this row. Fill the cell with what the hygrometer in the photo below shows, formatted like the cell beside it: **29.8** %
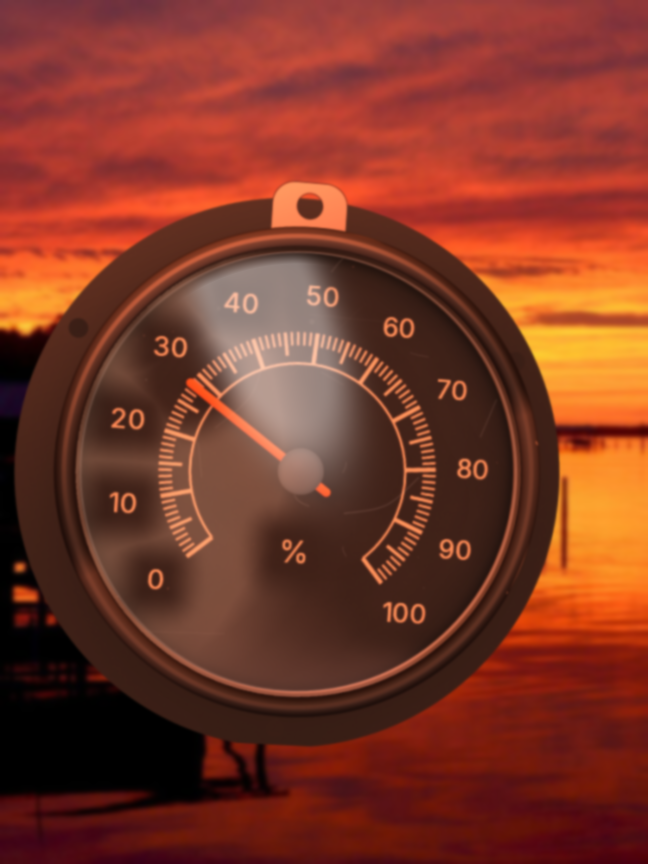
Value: **28** %
